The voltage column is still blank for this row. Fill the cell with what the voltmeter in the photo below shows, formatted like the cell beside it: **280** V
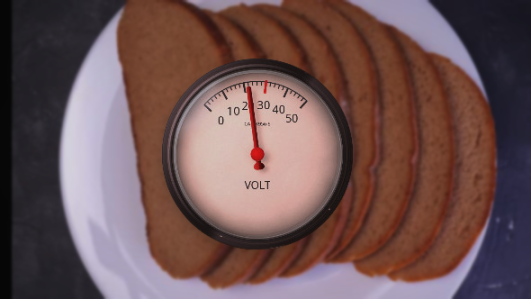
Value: **22** V
